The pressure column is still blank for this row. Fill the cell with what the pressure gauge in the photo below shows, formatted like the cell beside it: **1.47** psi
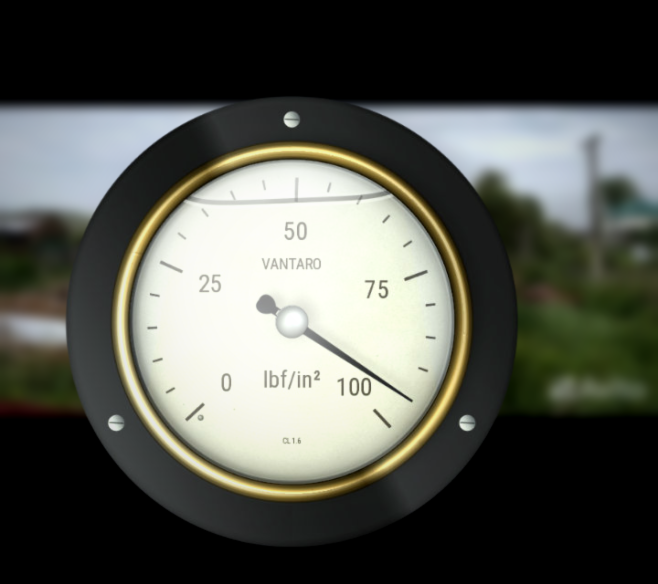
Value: **95** psi
